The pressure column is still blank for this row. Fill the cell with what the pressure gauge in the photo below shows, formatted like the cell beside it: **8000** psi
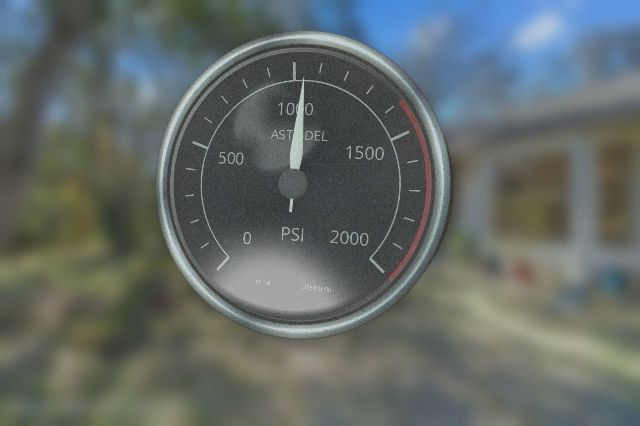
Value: **1050** psi
